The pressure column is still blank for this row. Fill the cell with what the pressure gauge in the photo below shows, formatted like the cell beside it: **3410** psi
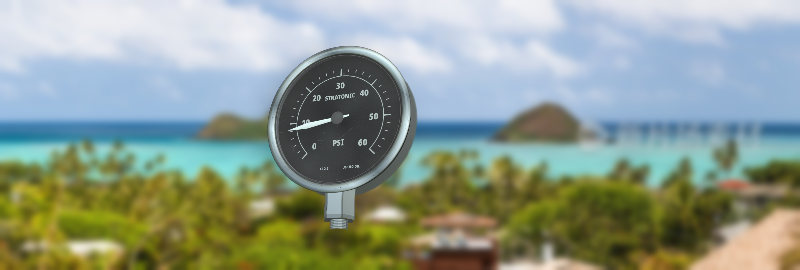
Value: **8** psi
